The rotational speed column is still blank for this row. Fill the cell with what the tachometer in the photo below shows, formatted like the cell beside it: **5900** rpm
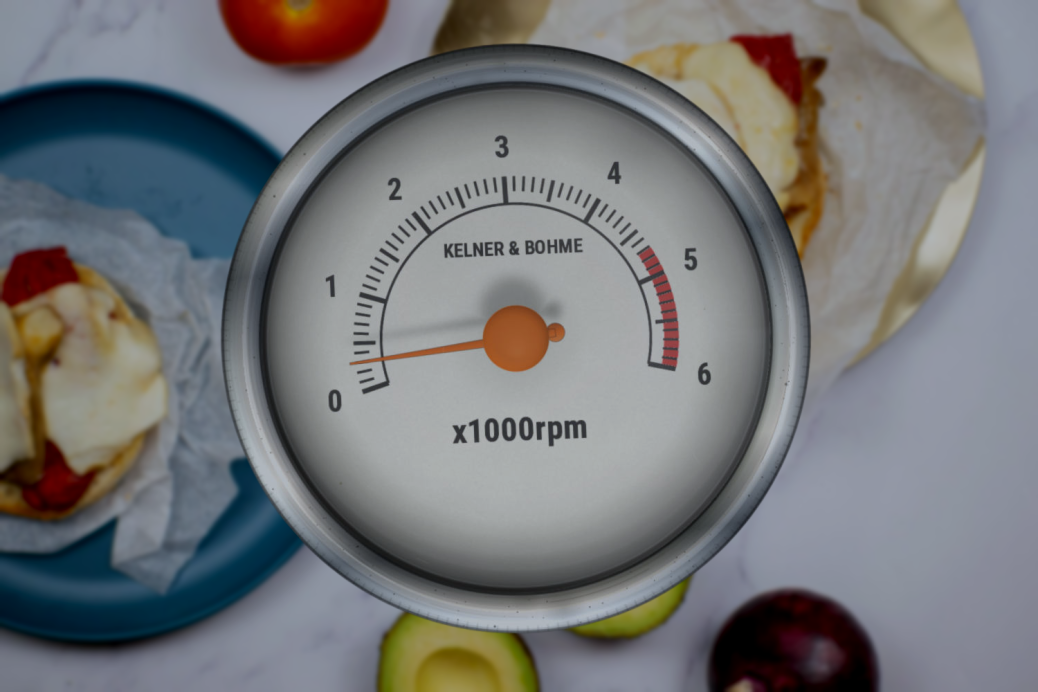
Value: **300** rpm
